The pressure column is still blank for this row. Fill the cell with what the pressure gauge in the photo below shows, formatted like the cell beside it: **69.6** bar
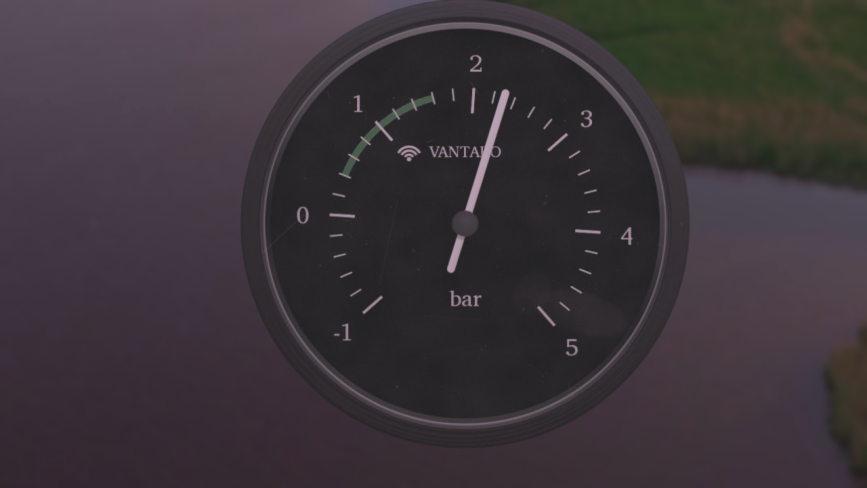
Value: **2.3** bar
